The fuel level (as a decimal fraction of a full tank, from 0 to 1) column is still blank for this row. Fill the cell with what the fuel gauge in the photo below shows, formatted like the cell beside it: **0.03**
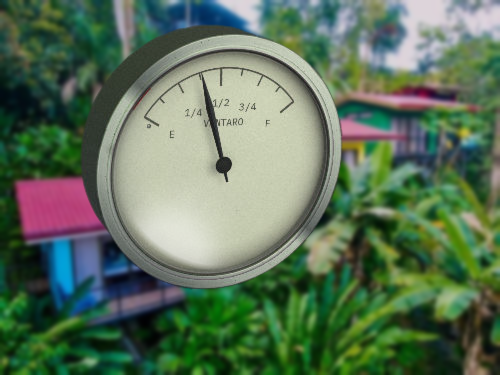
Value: **0.375**
